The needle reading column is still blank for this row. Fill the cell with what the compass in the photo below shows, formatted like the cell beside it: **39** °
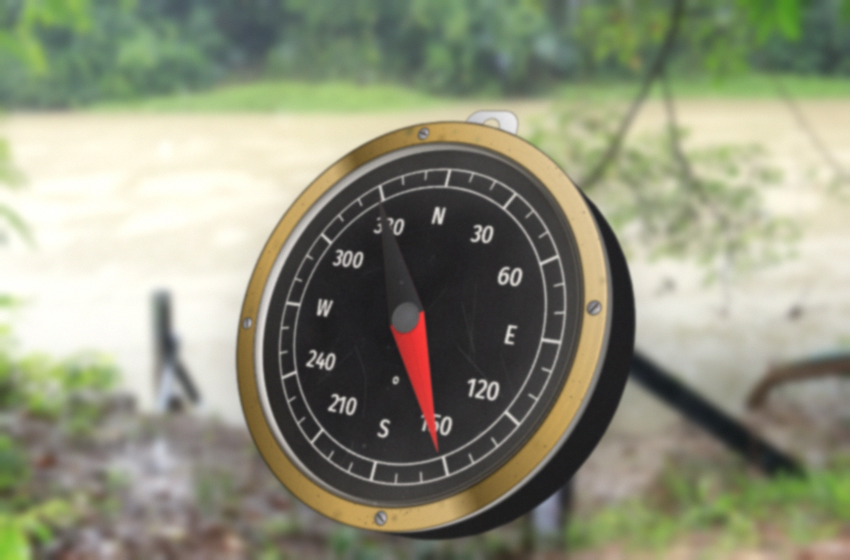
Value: **150** °
